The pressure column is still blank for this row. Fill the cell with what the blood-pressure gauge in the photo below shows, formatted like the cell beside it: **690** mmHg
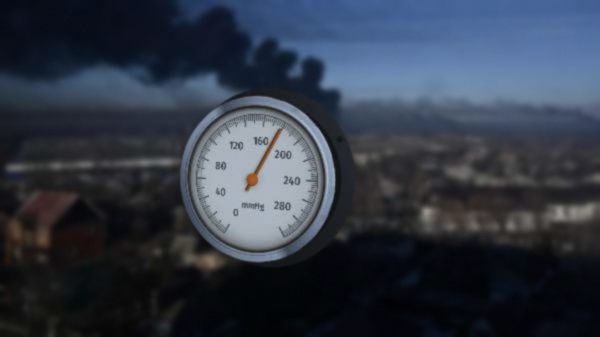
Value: **180** mmHg
